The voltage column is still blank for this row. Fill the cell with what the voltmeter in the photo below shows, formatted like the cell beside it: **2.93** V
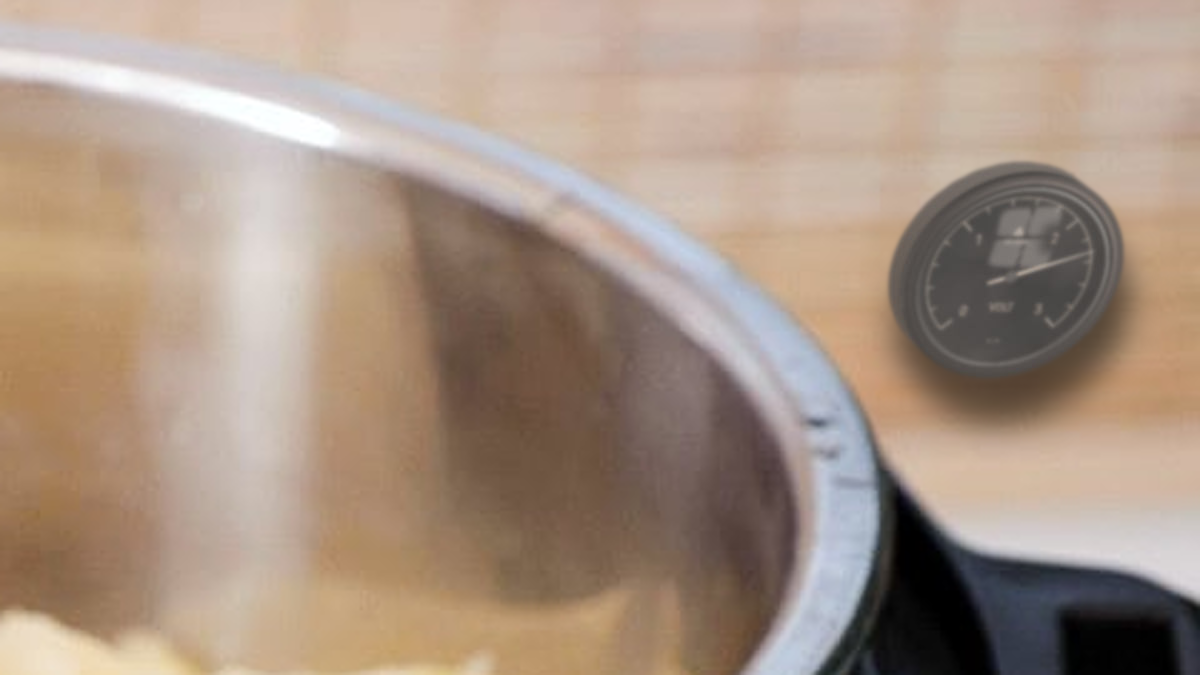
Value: **2.3** V
